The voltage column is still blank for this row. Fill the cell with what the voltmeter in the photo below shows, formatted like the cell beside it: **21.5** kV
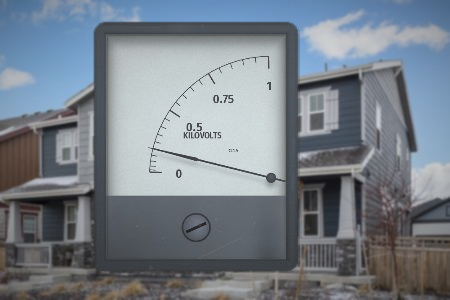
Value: **0.25** kV
